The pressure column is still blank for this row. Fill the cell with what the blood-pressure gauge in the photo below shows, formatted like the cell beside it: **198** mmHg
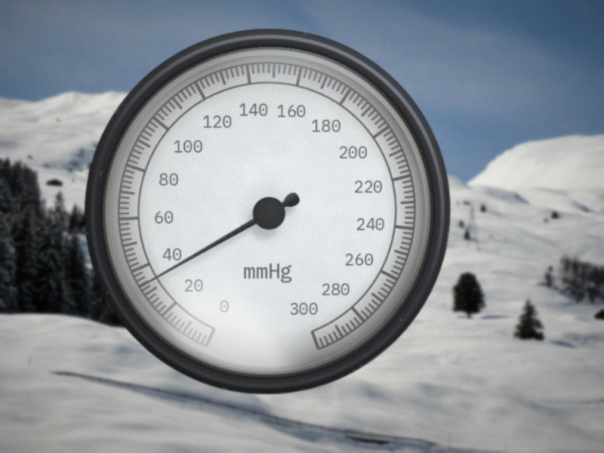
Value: **34** mmHg
